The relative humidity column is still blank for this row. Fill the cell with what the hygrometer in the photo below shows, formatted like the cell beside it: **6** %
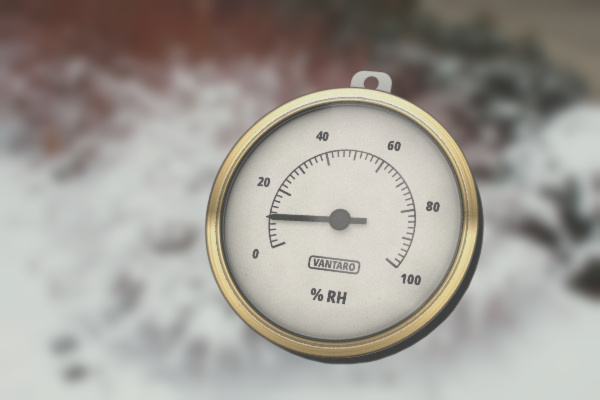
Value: **10** %
